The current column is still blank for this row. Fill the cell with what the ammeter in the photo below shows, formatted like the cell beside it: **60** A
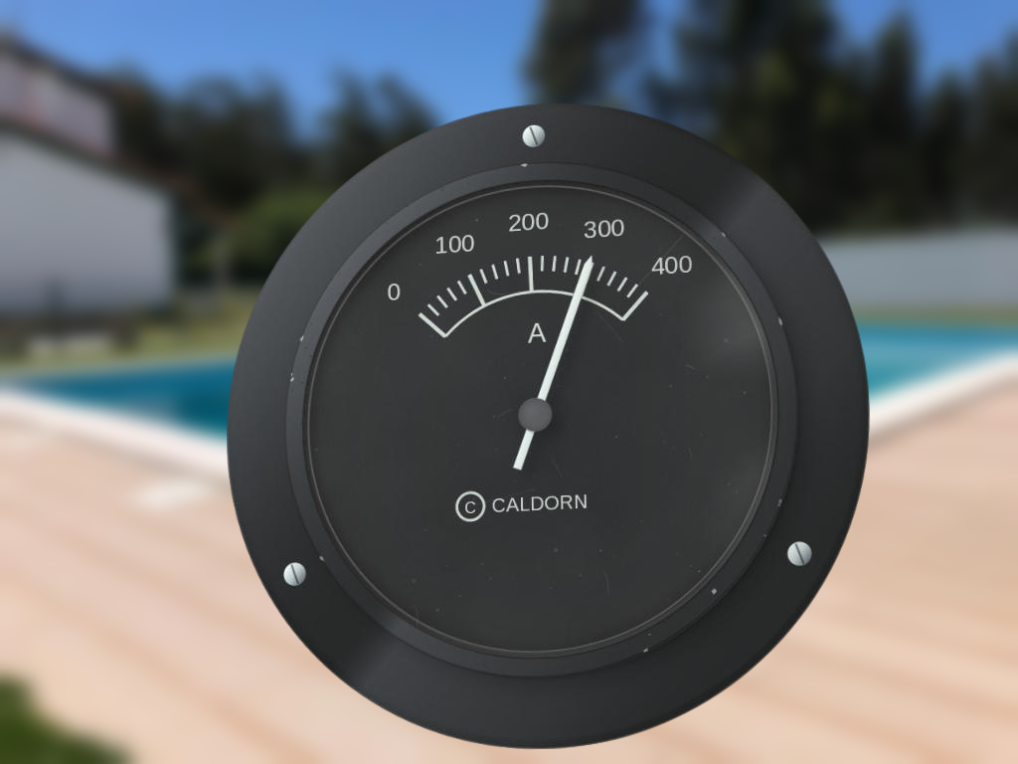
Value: **300** A
